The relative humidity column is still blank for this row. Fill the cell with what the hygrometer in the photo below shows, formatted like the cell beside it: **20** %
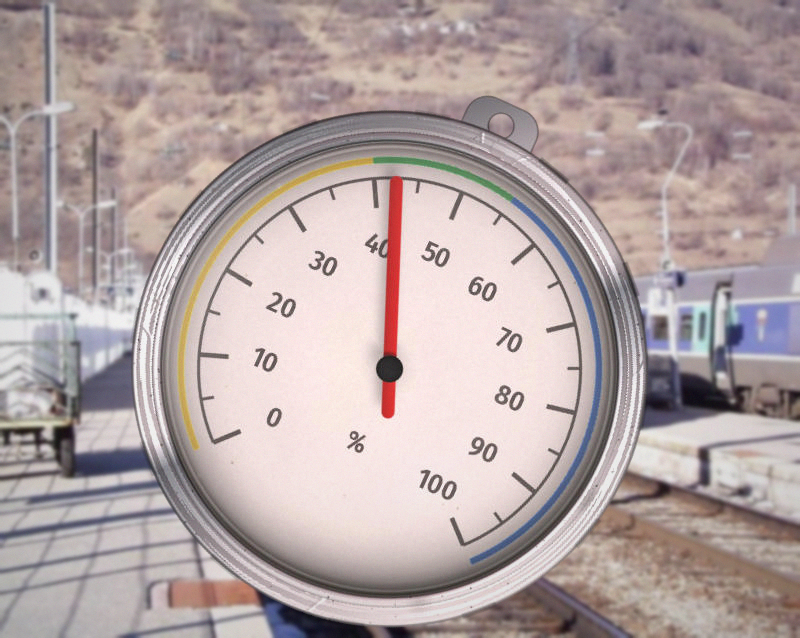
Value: **42.5** %
